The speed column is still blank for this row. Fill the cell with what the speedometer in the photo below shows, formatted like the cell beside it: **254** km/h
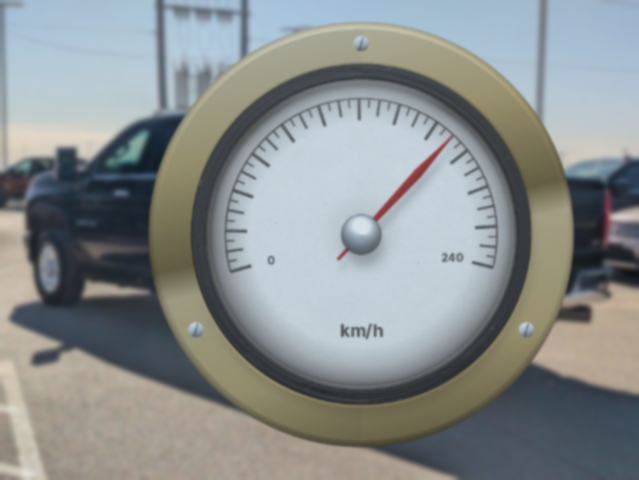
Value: **170** km/h
